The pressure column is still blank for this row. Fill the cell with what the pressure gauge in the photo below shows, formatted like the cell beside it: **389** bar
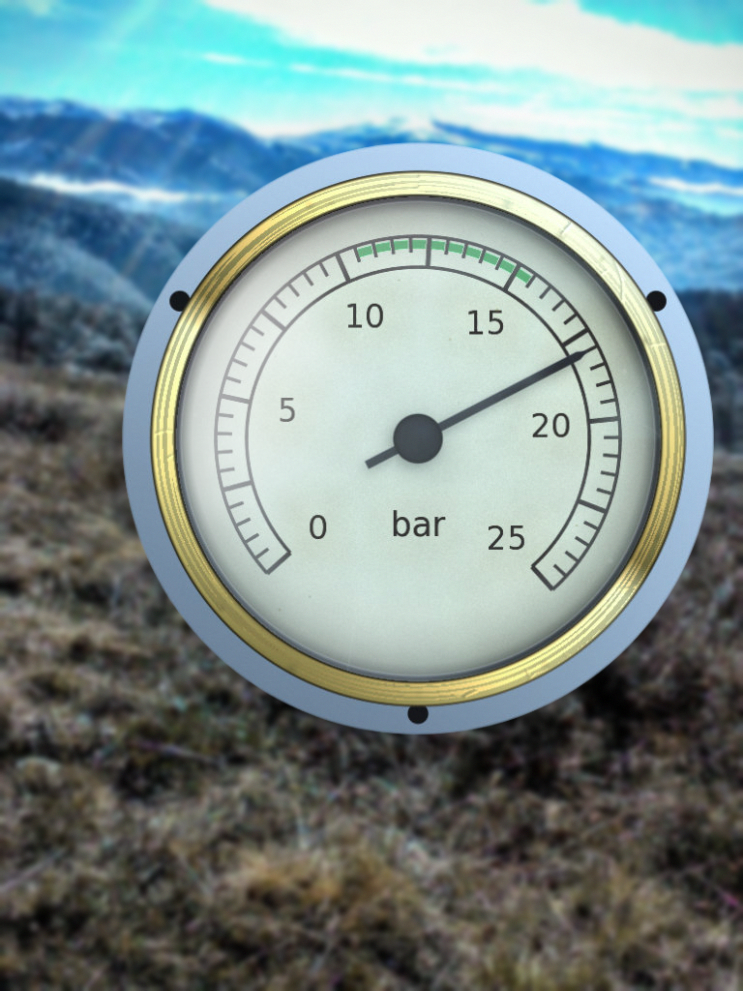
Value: **18** bar
